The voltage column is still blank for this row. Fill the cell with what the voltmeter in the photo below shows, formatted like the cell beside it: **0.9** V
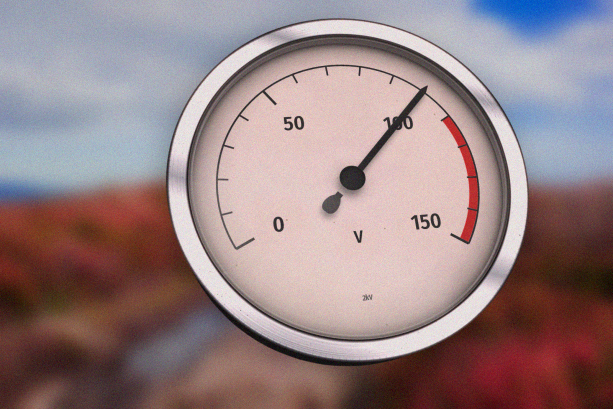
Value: **100** V
